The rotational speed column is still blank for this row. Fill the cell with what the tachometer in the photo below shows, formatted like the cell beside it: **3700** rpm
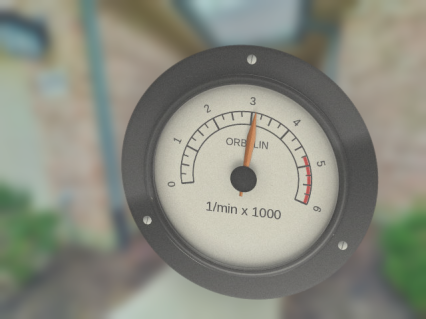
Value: **3125** rpm
